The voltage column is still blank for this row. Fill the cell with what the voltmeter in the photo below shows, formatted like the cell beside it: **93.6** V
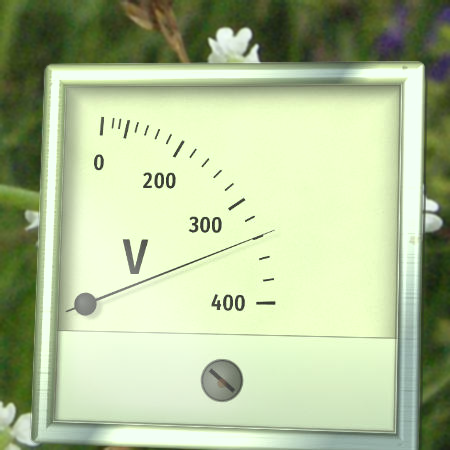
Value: **340** V
